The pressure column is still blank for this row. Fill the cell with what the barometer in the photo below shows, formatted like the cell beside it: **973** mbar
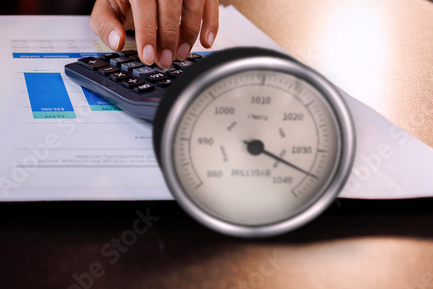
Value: **1035** mbar
